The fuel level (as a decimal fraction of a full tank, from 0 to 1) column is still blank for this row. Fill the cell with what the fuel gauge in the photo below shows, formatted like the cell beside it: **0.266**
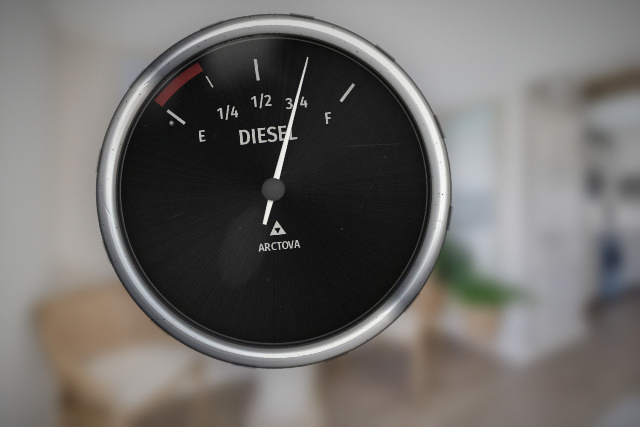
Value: **0.75**
